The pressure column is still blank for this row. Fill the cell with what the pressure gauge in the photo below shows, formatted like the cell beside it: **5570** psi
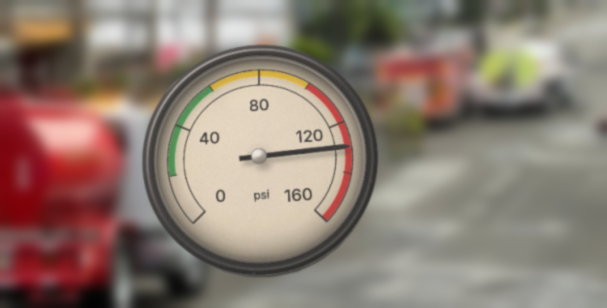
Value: **130** psi
